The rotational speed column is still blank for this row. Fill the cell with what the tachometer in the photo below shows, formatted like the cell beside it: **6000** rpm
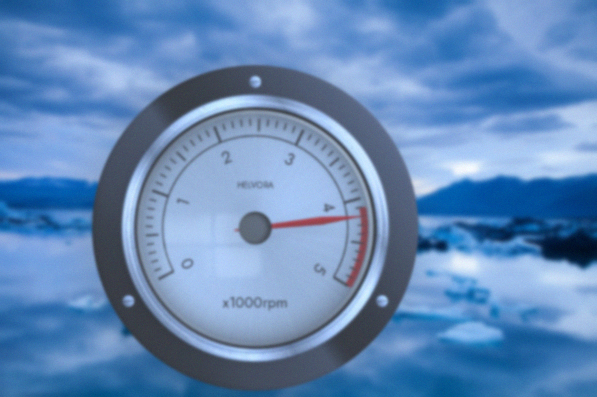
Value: **4200** rpm
